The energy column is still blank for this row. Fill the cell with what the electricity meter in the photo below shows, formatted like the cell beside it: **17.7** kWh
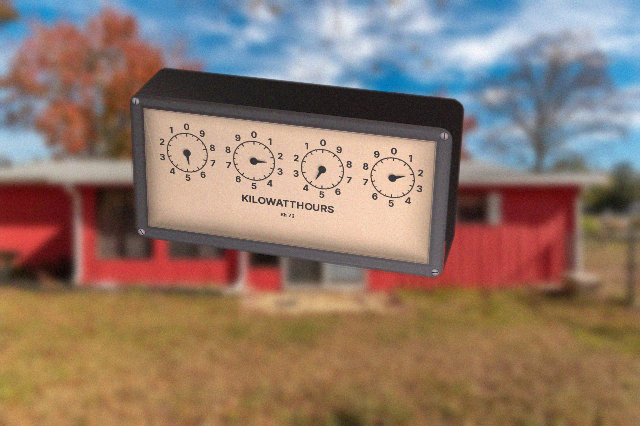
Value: **5242** kWh
